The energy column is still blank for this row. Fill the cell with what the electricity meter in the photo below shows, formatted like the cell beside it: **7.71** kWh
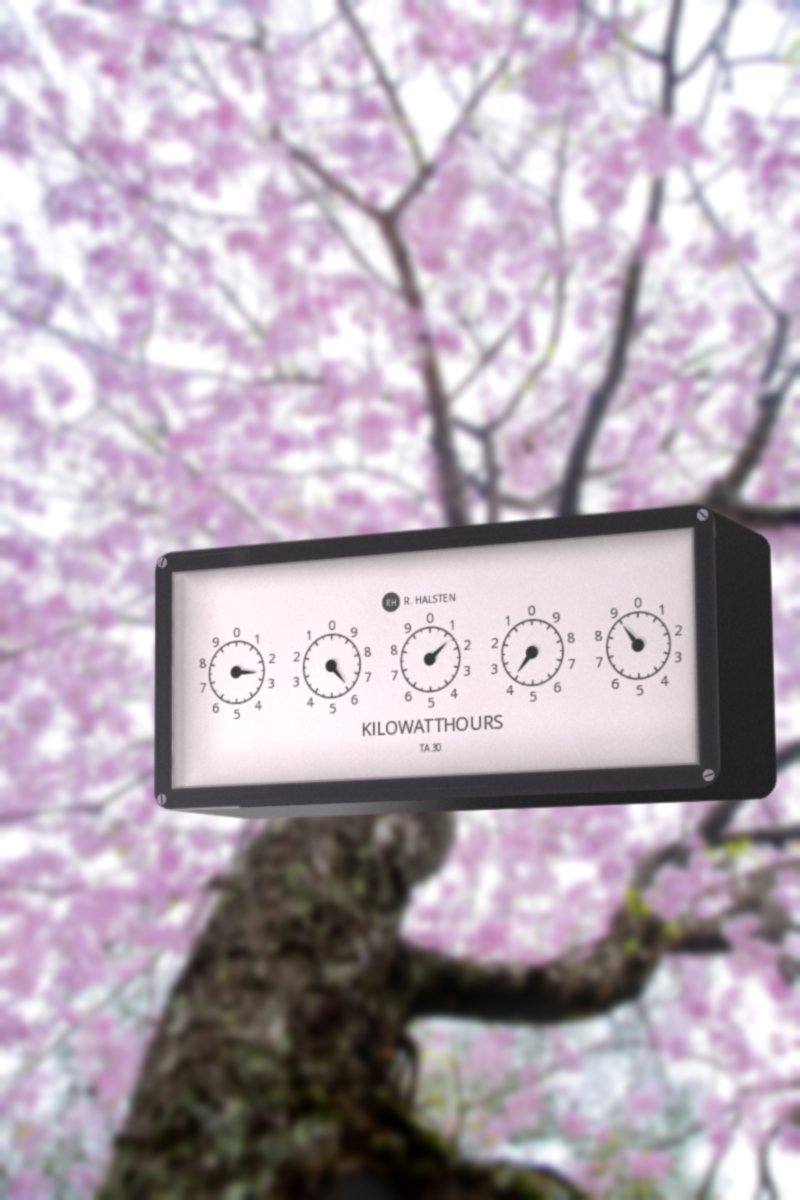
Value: **26139** kWh
